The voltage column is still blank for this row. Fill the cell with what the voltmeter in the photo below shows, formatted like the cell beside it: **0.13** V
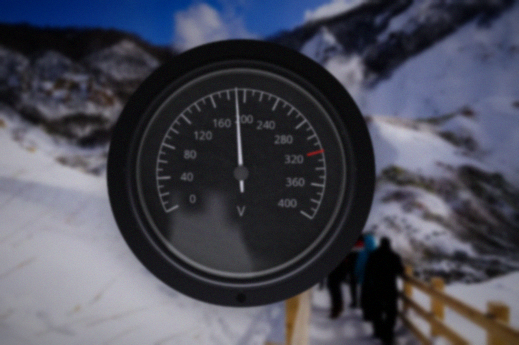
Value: **190** V
